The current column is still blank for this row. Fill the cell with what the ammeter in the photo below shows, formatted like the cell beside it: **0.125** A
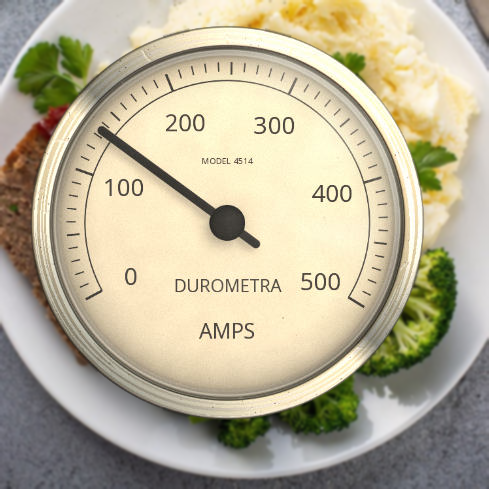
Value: **135** A
